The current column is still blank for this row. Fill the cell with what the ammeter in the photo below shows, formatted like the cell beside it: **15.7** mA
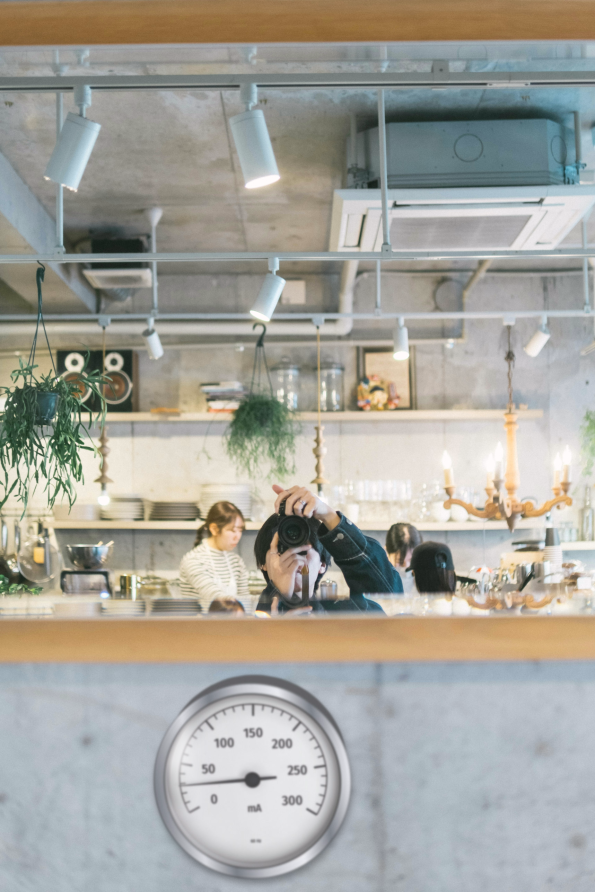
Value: **30** mA
